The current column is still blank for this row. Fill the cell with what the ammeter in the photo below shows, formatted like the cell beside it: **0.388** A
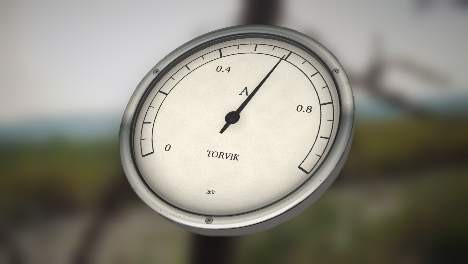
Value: **0.6** A
